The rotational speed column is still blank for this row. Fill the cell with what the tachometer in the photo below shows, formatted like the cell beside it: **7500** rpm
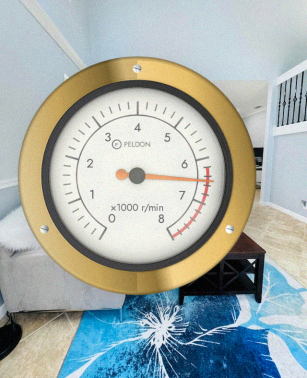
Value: **6500** rpm
